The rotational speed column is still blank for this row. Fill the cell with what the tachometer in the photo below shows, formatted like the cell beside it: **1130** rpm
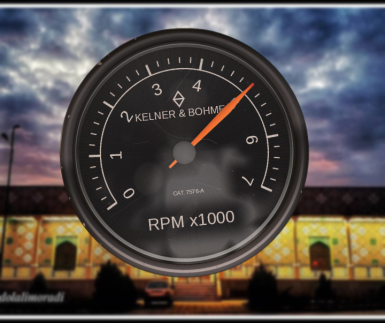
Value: **5000** rpm
